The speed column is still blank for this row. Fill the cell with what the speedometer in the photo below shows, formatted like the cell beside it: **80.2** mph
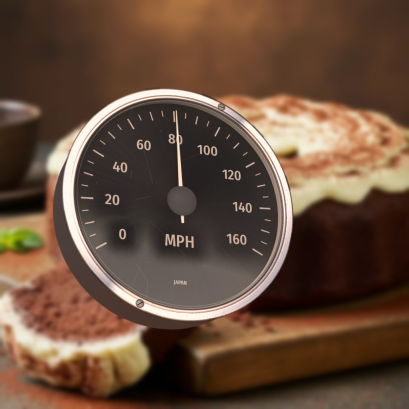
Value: **80** mph
